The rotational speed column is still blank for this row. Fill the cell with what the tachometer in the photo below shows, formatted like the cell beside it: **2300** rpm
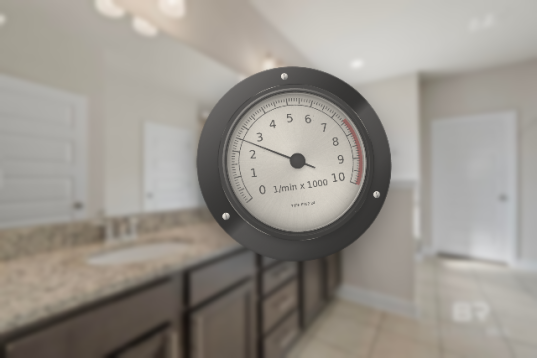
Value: **2500** rpm
